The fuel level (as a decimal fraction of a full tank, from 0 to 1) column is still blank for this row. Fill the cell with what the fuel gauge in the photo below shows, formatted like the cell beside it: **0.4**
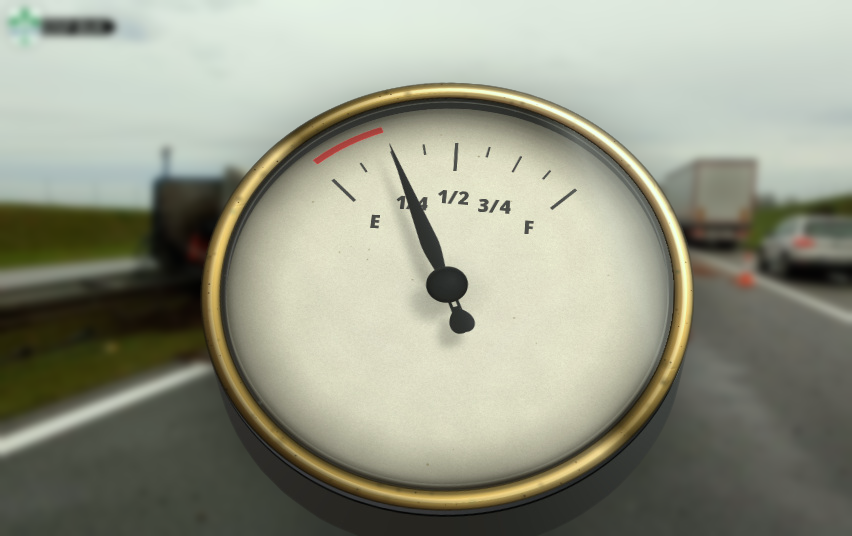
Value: **0.25**
